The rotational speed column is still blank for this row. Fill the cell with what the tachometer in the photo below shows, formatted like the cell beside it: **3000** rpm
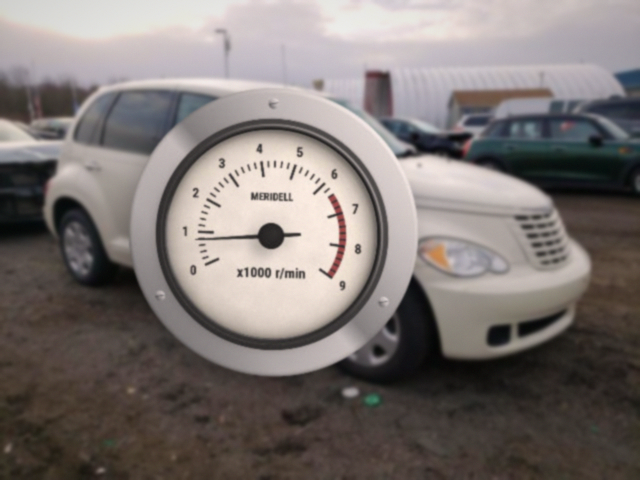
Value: **800** rpm
